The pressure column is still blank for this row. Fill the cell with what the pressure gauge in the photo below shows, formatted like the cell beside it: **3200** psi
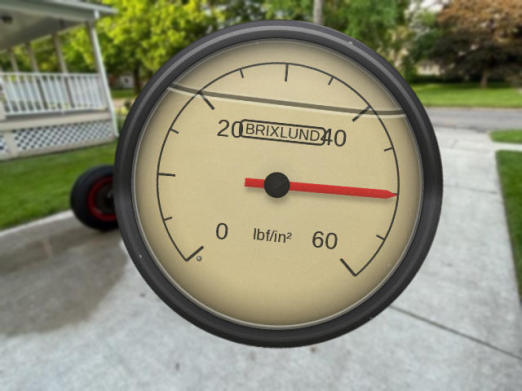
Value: **50** psi
